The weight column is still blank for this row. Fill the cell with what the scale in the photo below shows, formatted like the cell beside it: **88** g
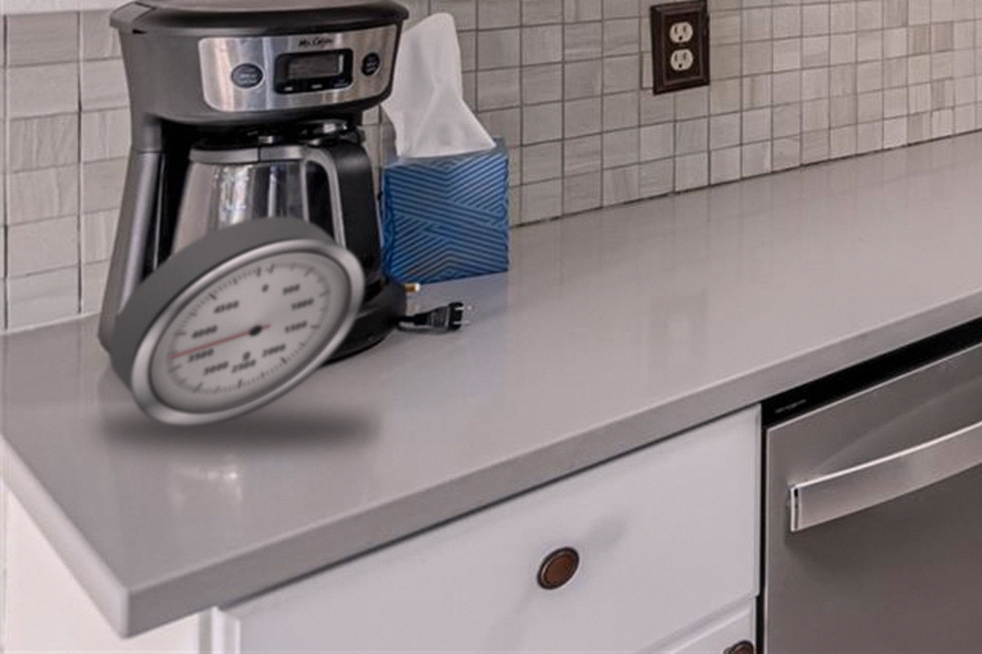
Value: **3750** g
